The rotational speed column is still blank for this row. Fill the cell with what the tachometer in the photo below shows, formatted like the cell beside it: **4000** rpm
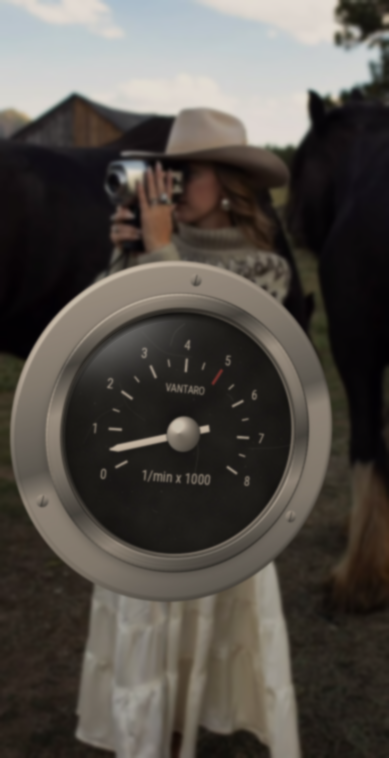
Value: **500** rpm
